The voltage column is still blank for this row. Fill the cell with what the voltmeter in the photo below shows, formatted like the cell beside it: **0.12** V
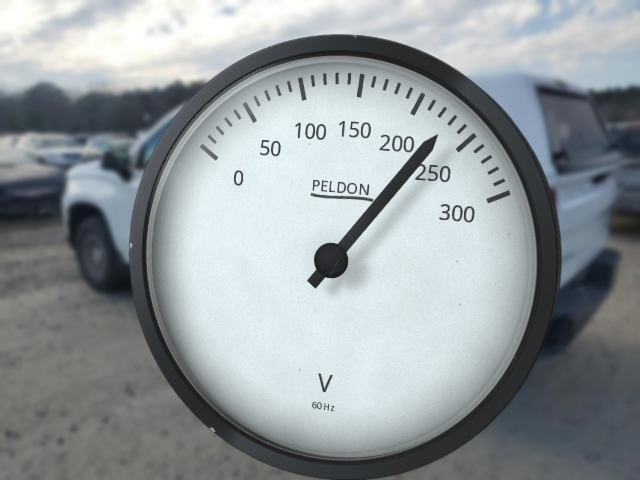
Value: **230** V
